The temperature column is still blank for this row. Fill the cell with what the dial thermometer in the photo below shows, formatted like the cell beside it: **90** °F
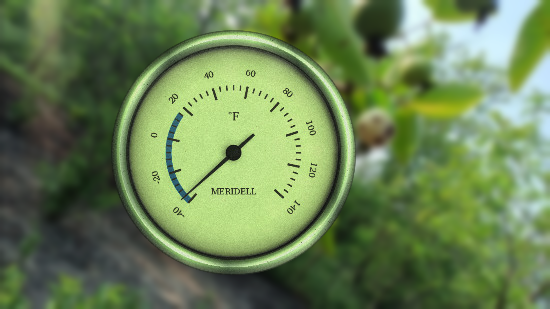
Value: **-36** °F
